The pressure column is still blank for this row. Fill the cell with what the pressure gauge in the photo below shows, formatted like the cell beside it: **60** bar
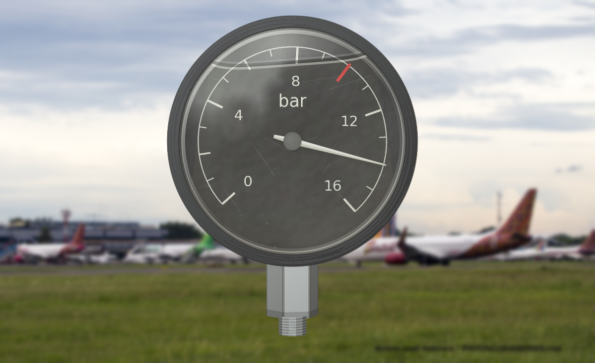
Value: **14** bar
